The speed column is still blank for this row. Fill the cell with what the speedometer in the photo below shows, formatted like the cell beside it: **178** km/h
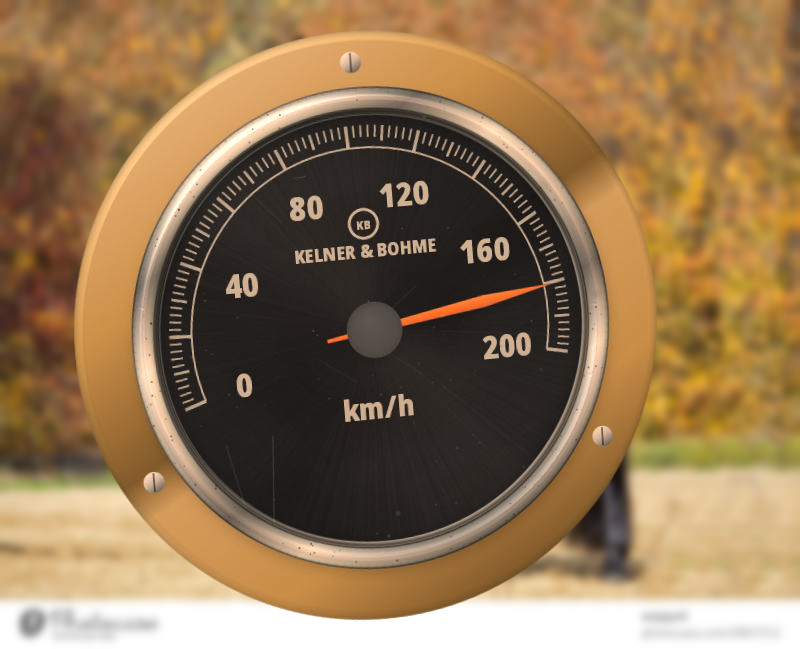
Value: **180** km/h
